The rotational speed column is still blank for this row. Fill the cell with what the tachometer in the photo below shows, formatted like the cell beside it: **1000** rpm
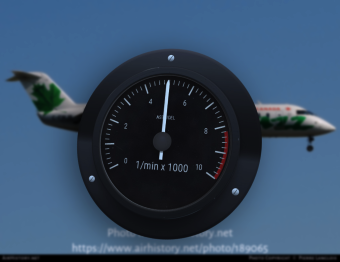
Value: **5000** rpm
